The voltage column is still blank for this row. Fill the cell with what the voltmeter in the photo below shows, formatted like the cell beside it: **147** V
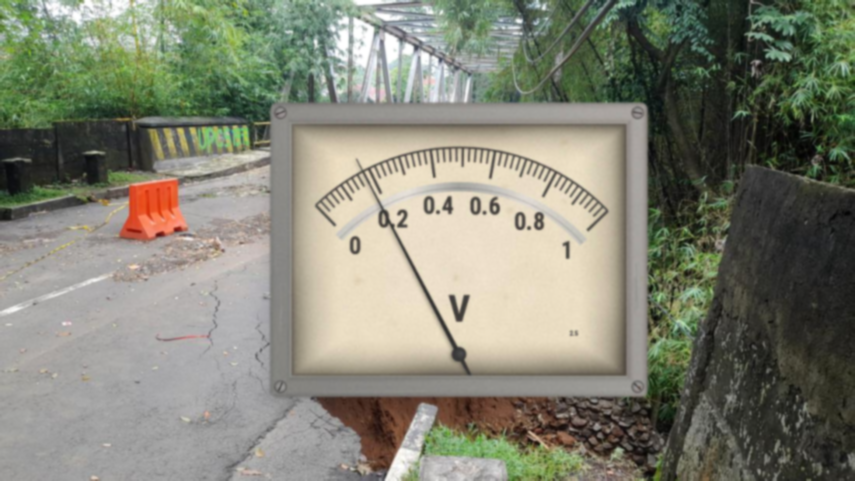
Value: **0.18** V
